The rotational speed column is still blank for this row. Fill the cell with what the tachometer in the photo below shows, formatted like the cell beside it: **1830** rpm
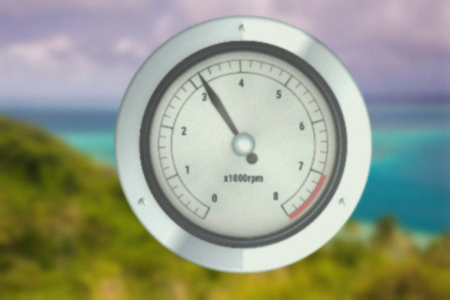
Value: **3200** rpm
